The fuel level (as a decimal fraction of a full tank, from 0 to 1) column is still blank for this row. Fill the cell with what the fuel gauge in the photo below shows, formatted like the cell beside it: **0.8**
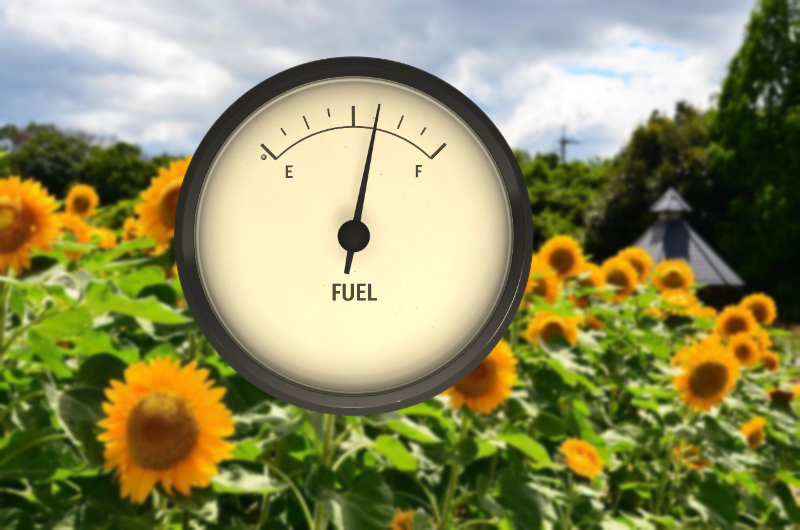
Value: **0.625**
